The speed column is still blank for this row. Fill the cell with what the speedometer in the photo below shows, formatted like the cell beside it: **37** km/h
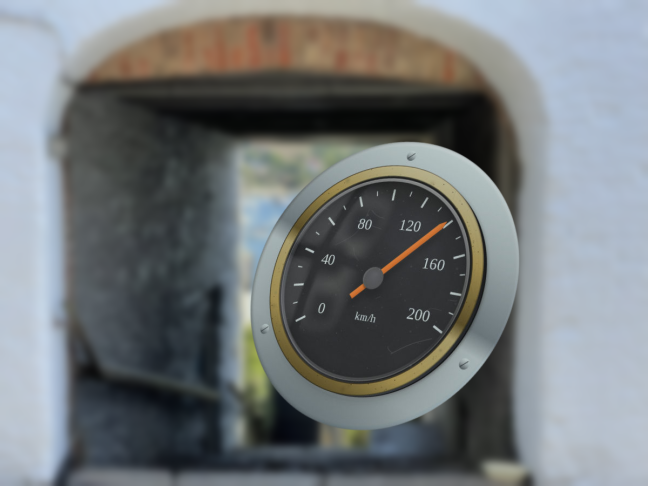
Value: **140** km/h
